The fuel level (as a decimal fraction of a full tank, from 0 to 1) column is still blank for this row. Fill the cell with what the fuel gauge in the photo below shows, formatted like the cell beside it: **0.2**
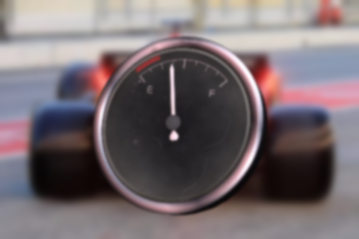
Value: **0.375**
